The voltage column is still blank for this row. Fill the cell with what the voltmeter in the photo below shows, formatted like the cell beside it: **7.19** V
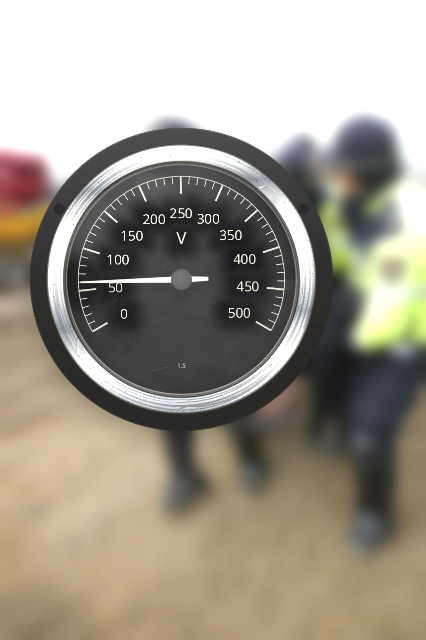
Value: **60** V
